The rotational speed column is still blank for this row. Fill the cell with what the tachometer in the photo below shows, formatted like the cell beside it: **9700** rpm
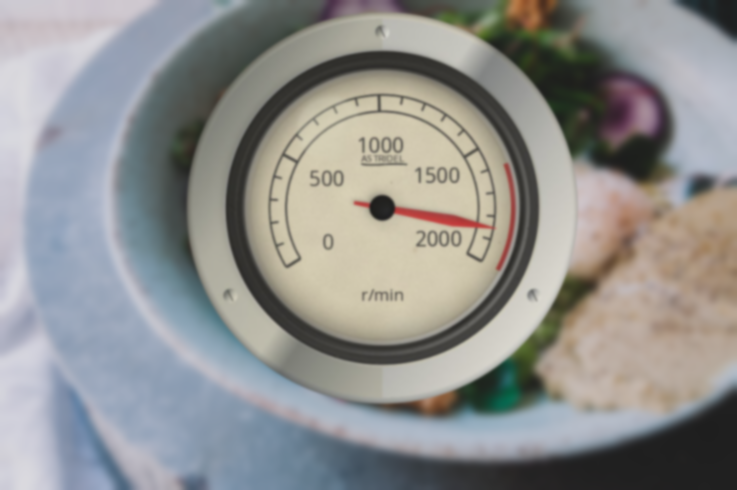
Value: **1850** rpm
